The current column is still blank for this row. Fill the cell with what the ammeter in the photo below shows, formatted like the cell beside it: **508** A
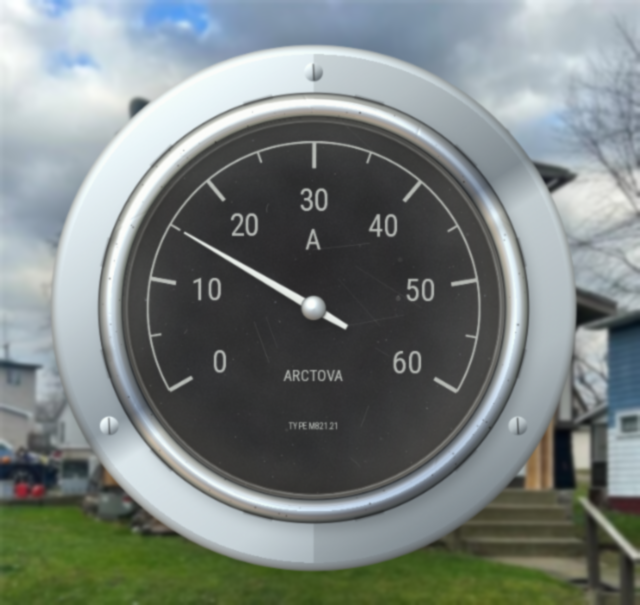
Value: **15** A
